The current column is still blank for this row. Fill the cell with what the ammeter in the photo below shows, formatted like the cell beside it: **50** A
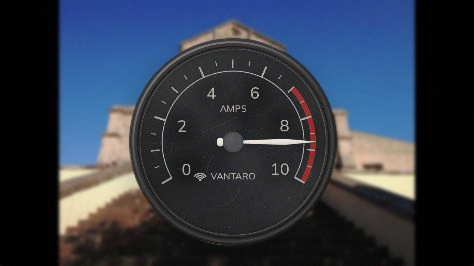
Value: **8.75** A
